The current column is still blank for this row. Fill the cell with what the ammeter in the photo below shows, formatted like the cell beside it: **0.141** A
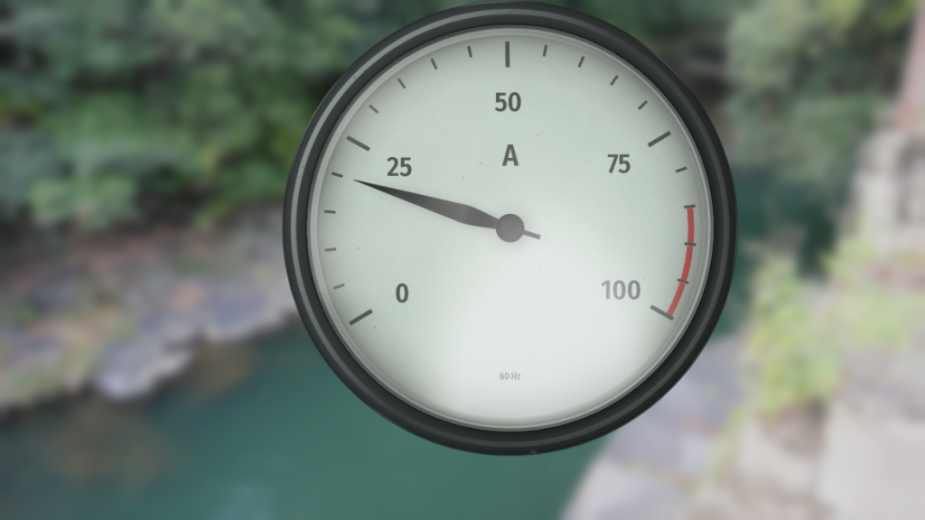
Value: **20** A
